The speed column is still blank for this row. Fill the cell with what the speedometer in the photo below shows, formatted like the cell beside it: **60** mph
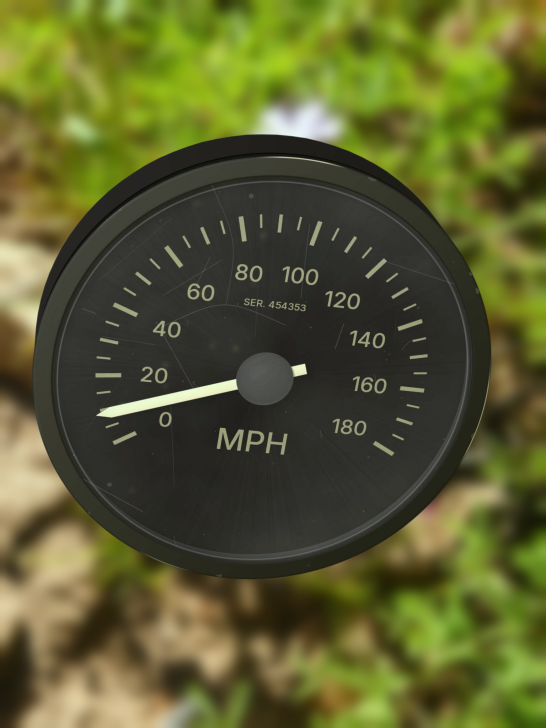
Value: **10** mph
